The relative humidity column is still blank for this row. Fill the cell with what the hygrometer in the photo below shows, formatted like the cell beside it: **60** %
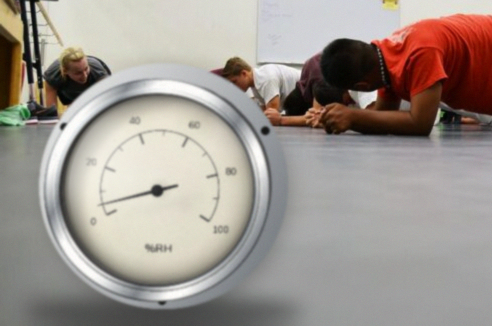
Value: **5** %
